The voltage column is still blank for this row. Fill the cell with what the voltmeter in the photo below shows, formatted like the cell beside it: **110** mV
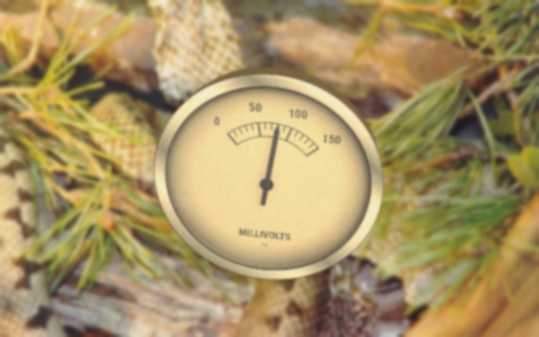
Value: **80** mV
